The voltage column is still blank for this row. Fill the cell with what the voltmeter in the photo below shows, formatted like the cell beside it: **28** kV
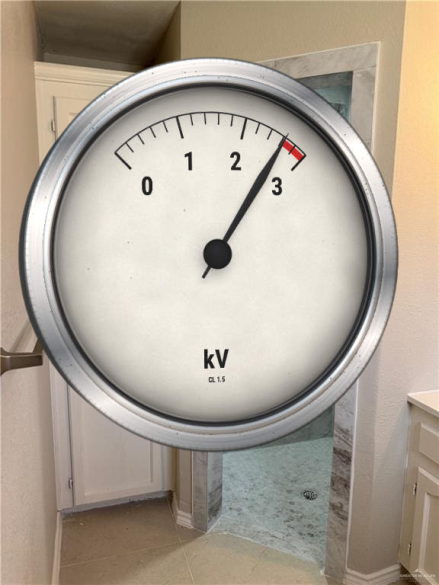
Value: **2.6** kV
